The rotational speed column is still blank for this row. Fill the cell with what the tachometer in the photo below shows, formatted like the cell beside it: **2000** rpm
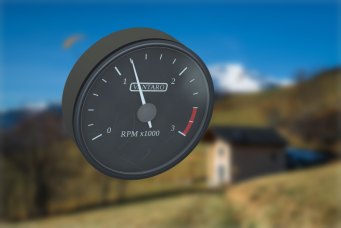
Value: **1200** rpm
